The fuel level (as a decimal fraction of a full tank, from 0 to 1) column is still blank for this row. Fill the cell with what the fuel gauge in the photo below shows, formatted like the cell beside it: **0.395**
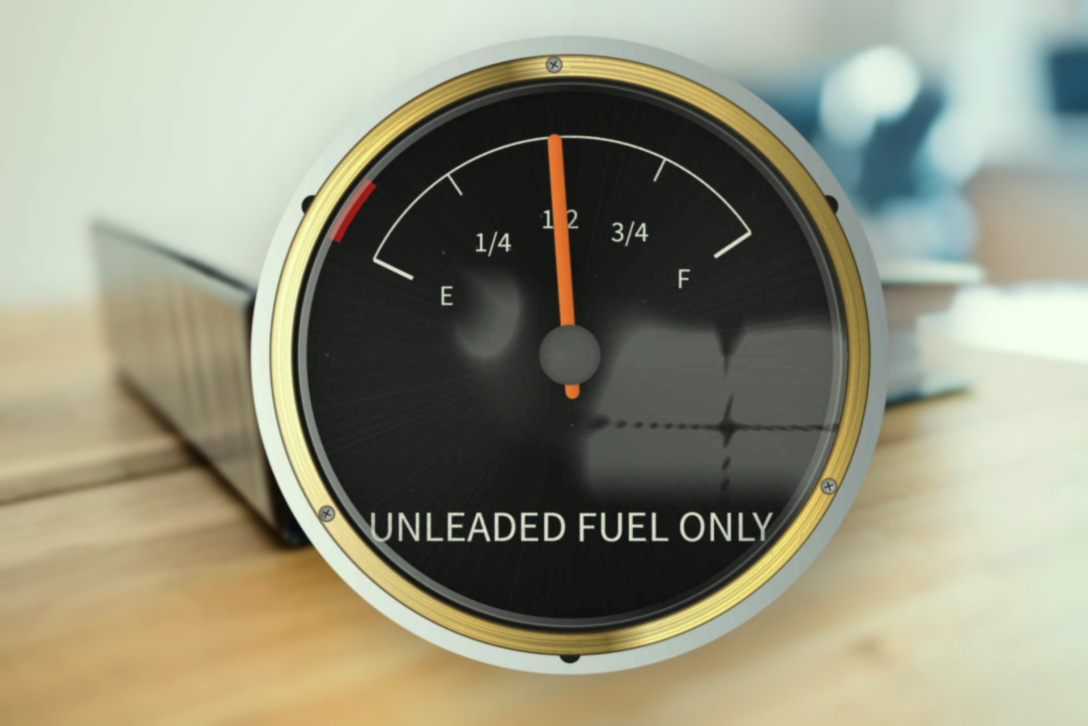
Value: **0.5**
